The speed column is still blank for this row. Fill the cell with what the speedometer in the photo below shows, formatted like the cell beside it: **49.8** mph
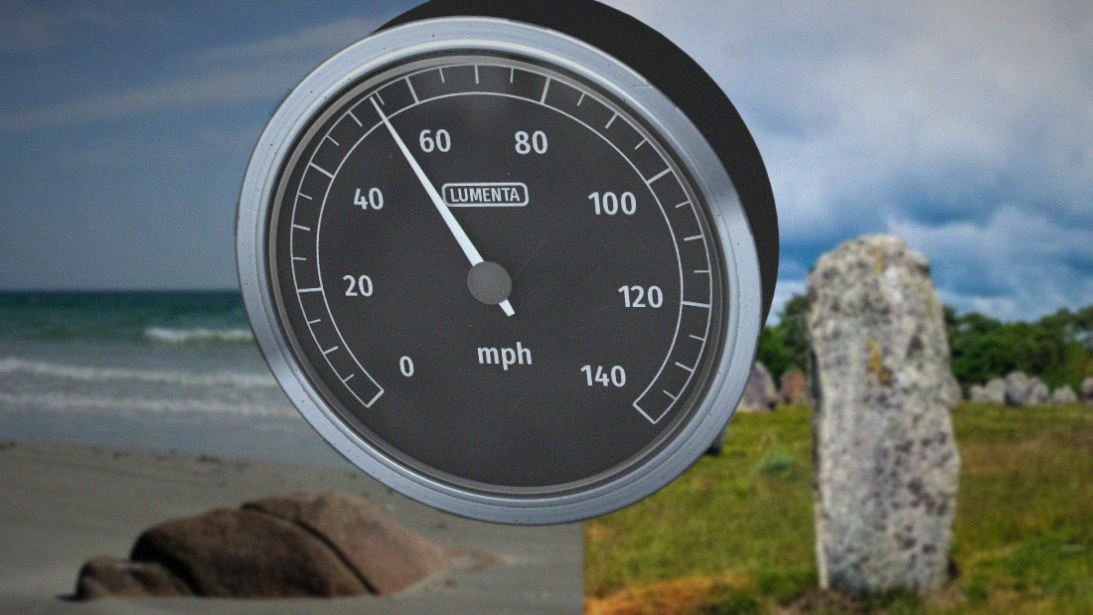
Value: **55** mph
